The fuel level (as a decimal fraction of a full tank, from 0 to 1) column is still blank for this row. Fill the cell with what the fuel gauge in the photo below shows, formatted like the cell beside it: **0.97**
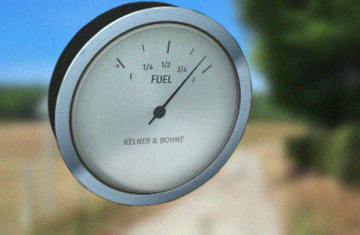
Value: **0.875**
